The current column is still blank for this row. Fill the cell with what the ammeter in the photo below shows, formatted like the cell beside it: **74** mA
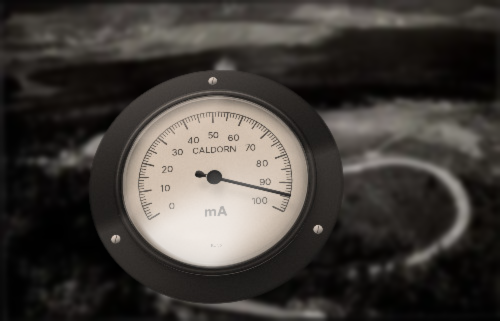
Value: **95** mA
